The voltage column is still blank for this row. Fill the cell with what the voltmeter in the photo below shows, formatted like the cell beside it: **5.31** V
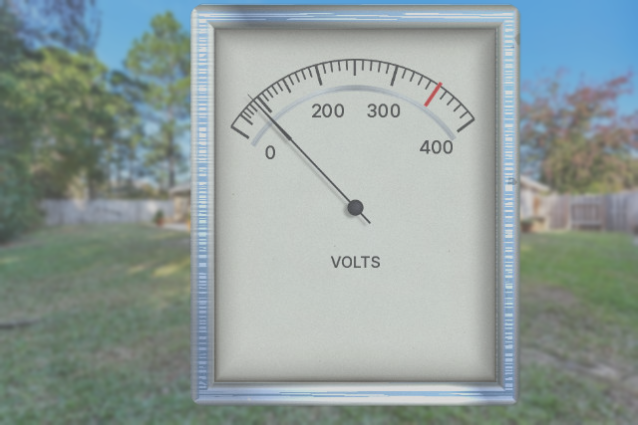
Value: **90** V
